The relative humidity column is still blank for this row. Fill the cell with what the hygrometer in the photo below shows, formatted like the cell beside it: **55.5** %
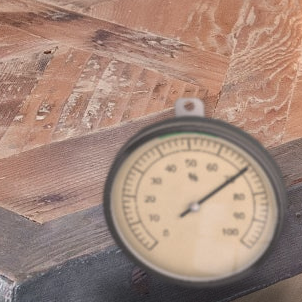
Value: **70** %
